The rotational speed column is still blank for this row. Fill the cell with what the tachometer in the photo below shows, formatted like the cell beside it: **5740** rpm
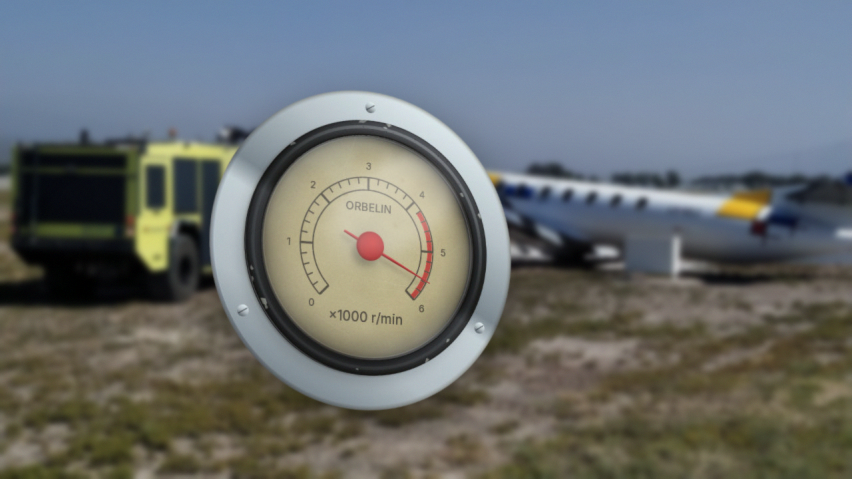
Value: **5600** rpm
